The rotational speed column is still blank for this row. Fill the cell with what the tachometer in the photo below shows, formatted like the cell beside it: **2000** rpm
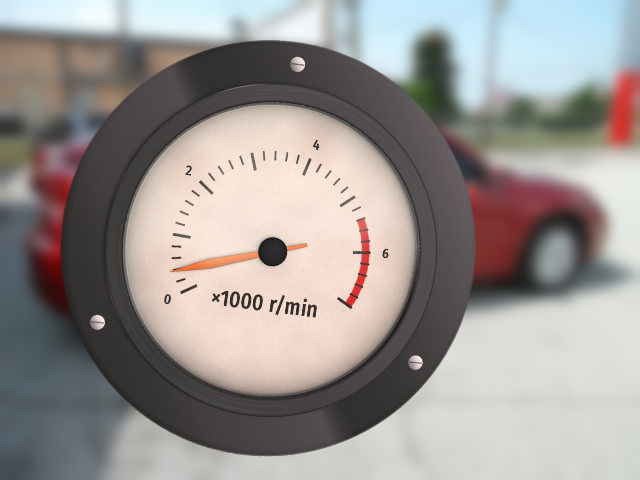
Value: **400** rpm
